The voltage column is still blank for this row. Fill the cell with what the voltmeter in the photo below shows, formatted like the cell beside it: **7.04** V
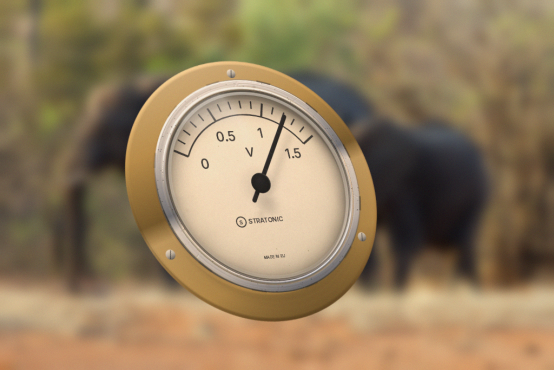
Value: **1.2** V
